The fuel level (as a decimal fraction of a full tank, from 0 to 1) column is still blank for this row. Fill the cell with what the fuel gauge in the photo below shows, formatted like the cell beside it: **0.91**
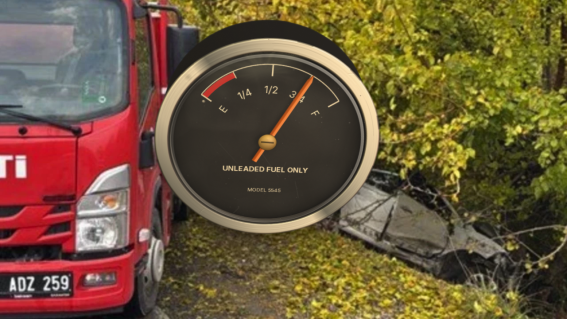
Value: **0.75**
